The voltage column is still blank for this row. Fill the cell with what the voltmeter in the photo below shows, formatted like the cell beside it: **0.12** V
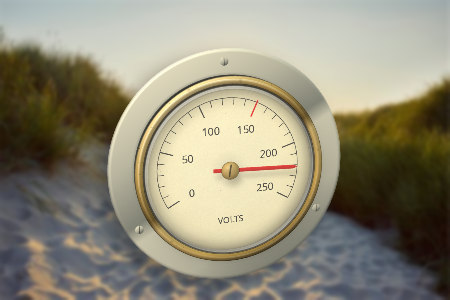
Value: **220** V
